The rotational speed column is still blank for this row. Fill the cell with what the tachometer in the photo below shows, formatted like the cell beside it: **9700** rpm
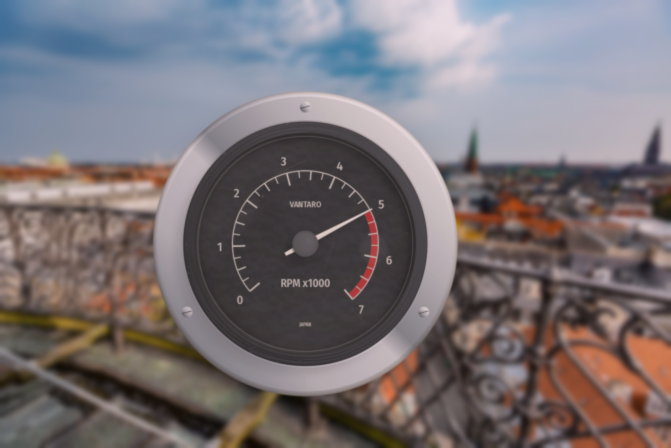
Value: **5000** rpm
